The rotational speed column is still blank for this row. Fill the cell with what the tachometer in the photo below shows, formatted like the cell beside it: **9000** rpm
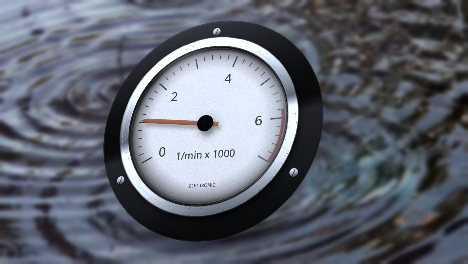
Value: **1000** rpm
